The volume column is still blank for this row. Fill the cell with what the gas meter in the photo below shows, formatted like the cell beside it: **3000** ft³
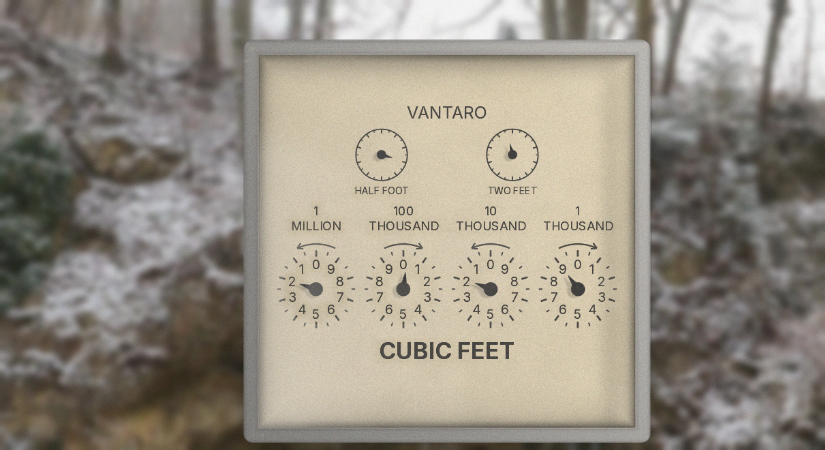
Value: **201900** ft³
